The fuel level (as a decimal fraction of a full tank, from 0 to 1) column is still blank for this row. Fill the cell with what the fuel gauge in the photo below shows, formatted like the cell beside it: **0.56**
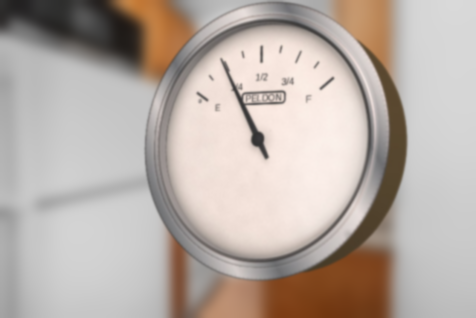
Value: **0.25**
